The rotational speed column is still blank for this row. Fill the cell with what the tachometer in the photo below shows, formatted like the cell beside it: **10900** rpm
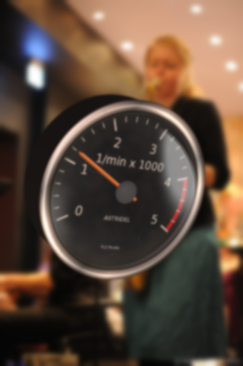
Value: **1200** rpm
